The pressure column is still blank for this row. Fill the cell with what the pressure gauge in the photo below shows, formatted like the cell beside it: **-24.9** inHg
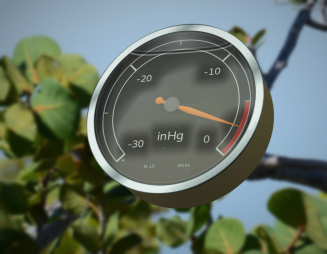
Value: **-2.5** inHg
